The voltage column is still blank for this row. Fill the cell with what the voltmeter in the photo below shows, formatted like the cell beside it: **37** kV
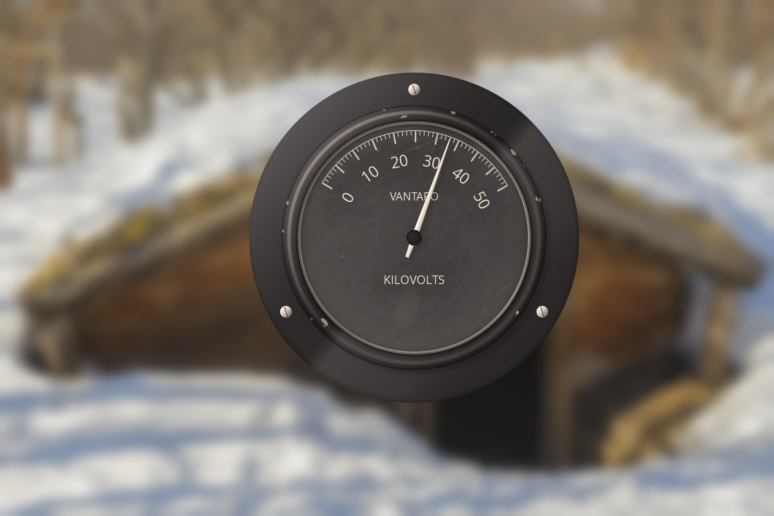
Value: **33** kV
